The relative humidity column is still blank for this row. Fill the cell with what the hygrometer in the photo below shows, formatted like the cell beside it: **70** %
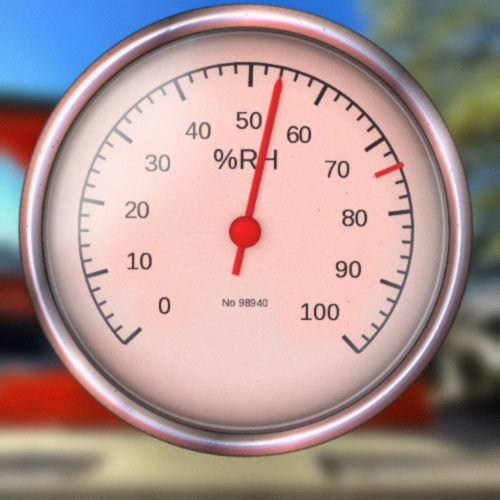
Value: **54** %
